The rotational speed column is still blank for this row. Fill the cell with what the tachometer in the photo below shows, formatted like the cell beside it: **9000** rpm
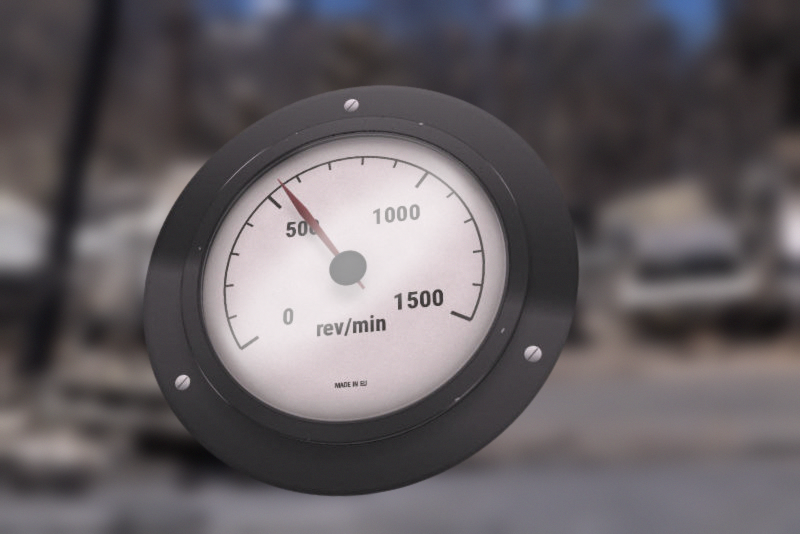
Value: **550** rpm
